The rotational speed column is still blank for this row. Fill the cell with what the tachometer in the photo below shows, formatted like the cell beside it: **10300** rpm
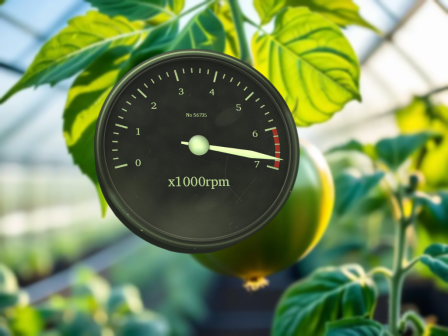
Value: **6800** rpm
